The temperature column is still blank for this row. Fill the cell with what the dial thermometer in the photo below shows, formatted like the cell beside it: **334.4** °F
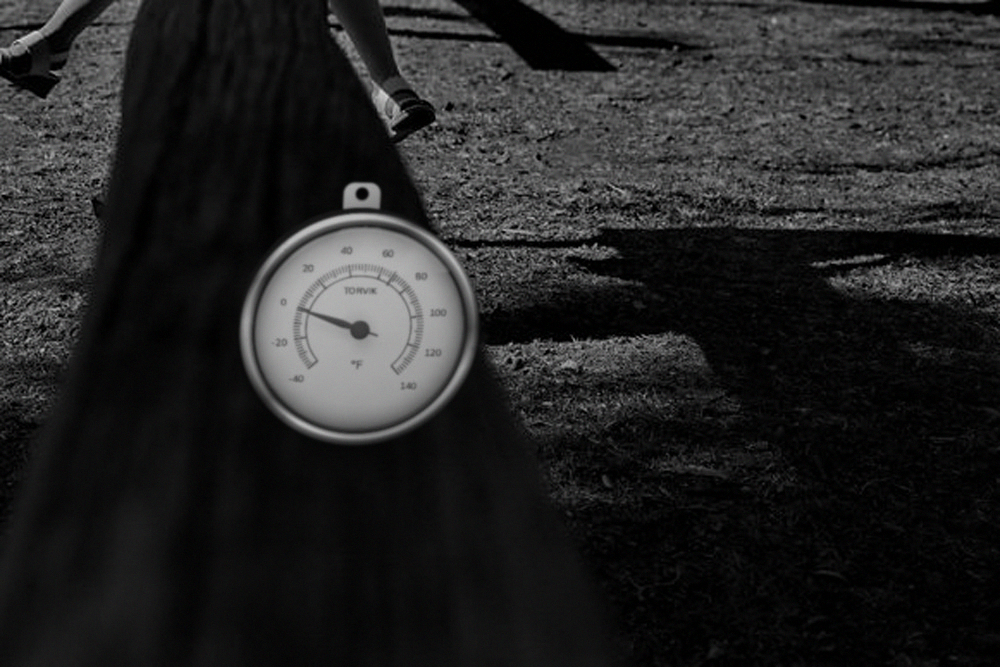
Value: **0** °F
